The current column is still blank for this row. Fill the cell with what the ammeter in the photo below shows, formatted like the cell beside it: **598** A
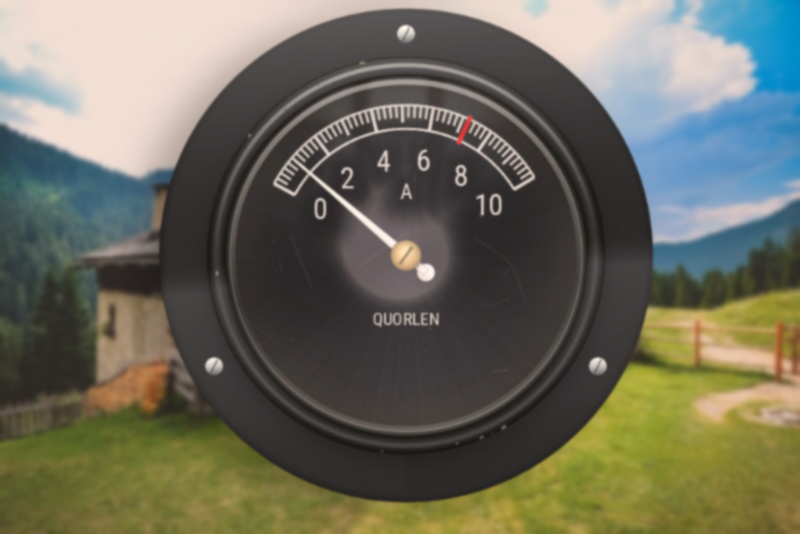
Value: **1** A
